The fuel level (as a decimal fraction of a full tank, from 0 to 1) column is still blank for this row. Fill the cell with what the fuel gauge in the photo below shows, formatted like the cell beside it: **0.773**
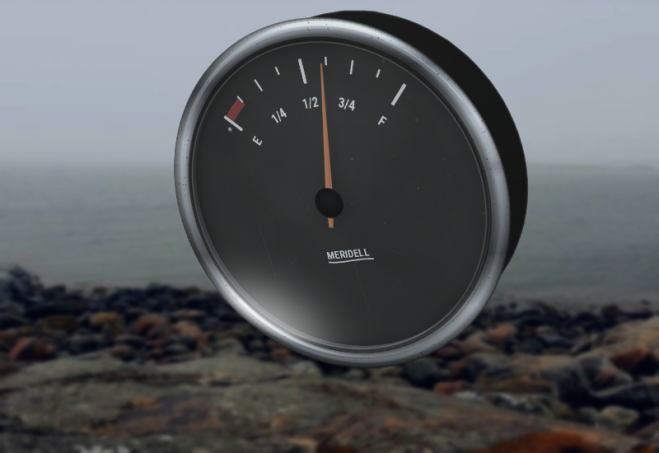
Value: **0.625**
